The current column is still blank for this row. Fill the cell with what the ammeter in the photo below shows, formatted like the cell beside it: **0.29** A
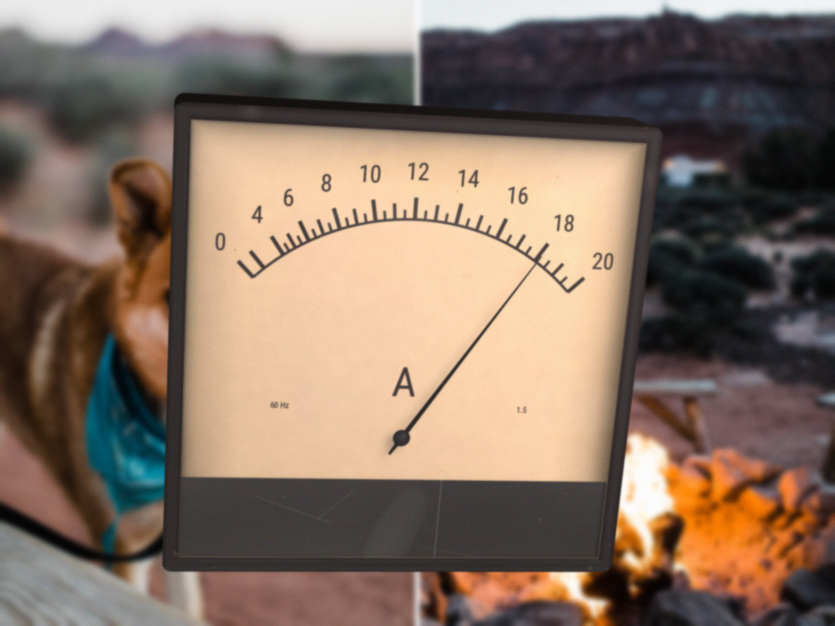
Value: **18** A
